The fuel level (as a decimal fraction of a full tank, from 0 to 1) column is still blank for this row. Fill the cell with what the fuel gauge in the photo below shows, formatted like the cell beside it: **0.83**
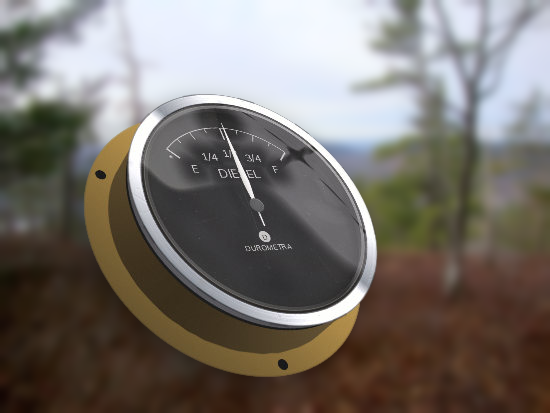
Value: **0.5**
